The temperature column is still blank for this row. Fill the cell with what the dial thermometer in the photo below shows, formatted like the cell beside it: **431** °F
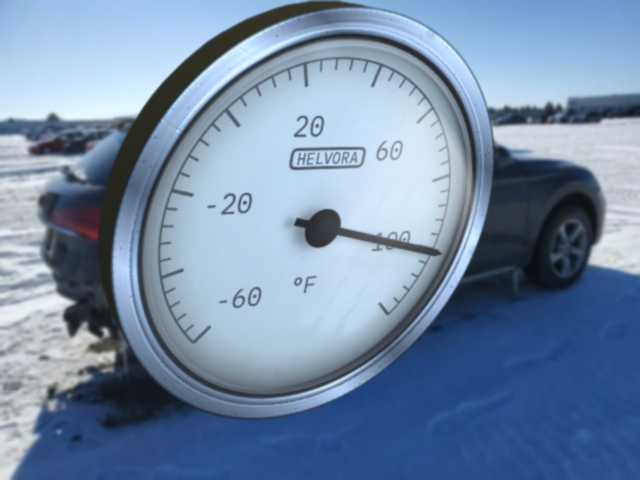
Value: **100** °F
